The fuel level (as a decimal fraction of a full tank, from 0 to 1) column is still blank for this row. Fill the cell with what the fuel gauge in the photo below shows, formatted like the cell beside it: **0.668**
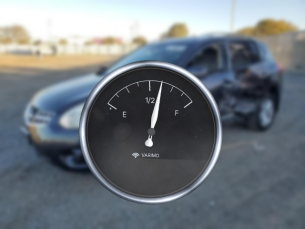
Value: **0.625**
